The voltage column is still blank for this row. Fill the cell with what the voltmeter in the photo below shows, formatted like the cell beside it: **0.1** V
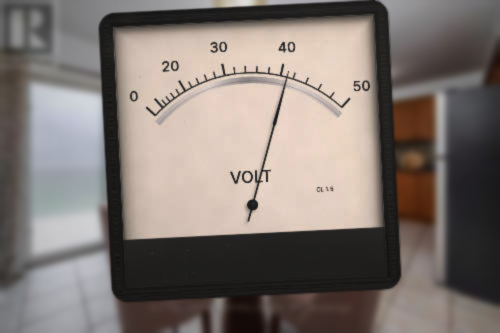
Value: **41** V
